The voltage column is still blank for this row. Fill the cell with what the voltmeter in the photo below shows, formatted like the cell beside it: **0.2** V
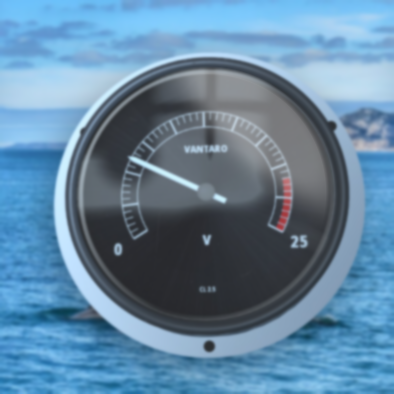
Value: **6** V
